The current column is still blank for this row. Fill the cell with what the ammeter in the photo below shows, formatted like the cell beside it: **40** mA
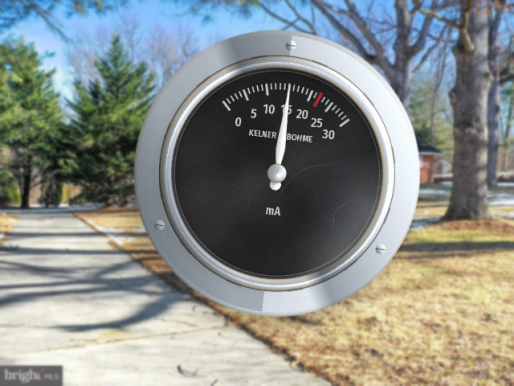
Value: **15** mA
